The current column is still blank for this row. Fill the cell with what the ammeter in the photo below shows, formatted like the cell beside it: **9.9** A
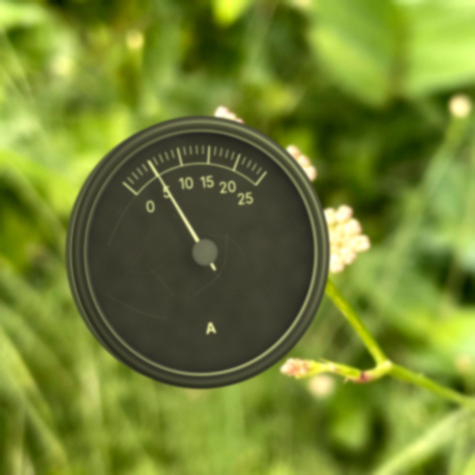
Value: **5** A
